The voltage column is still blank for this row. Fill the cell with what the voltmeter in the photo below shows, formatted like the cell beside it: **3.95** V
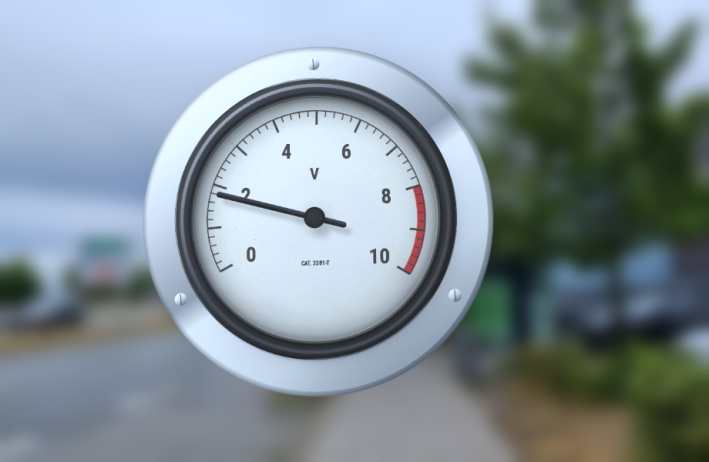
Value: **1.8** V
